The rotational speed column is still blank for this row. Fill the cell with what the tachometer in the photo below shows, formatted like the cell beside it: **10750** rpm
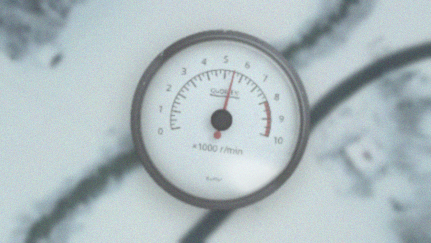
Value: **5500** rpm
